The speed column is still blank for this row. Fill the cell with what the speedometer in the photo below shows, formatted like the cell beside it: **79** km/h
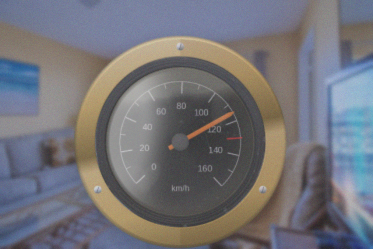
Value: **115** km/h
